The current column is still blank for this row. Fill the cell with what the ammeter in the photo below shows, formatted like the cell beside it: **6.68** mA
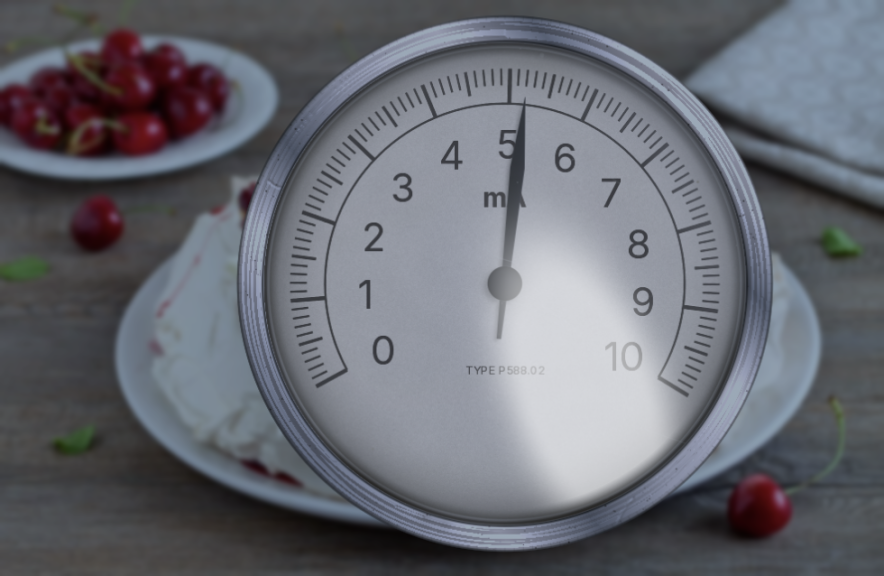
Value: **5.2** mA
